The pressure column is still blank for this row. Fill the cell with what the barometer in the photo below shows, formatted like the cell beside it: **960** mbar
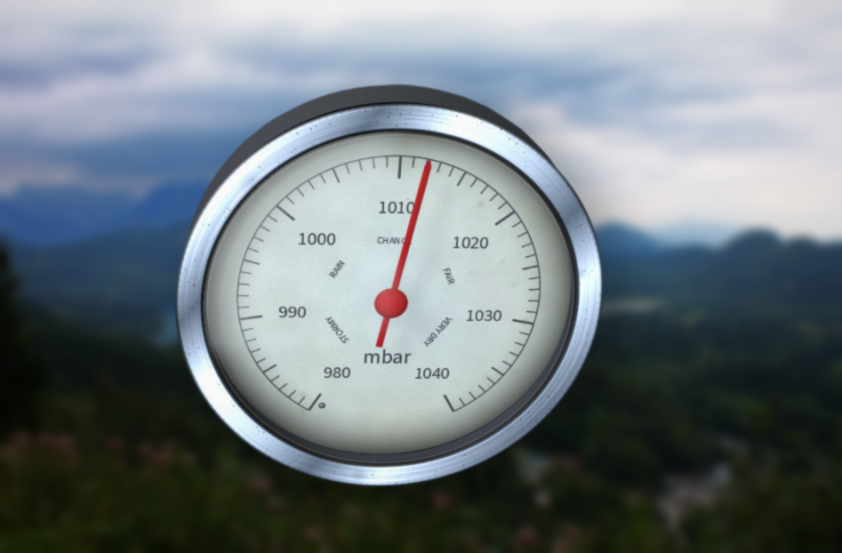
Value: **1012** mbar
